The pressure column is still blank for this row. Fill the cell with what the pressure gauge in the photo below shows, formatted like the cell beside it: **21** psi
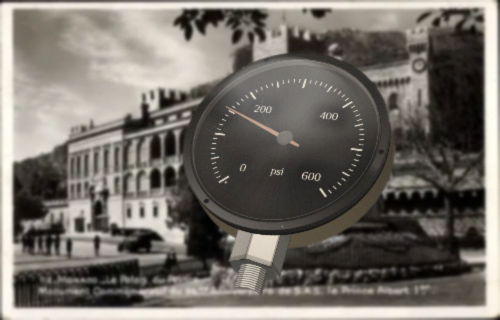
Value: **150** psi
